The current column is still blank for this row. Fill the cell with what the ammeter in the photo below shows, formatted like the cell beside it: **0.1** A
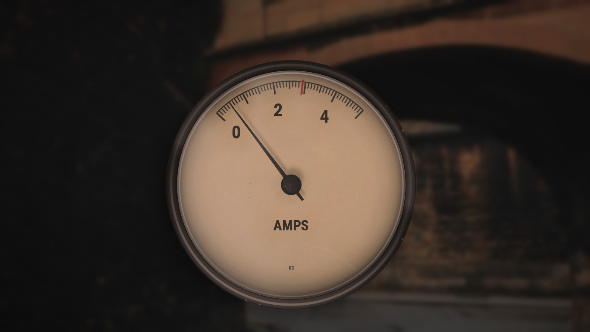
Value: **0.5** A
